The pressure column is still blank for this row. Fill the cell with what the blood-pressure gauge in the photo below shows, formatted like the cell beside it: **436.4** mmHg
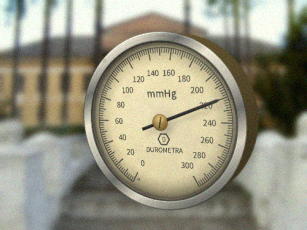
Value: **220** mmHg
